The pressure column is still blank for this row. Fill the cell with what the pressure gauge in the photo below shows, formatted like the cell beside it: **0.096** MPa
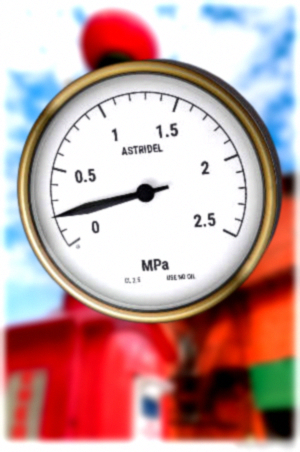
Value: **0.2** MPa
